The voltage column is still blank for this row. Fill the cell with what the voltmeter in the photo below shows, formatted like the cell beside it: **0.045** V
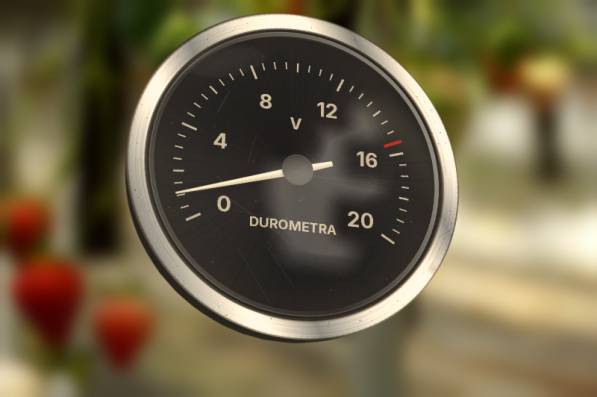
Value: **1** V
